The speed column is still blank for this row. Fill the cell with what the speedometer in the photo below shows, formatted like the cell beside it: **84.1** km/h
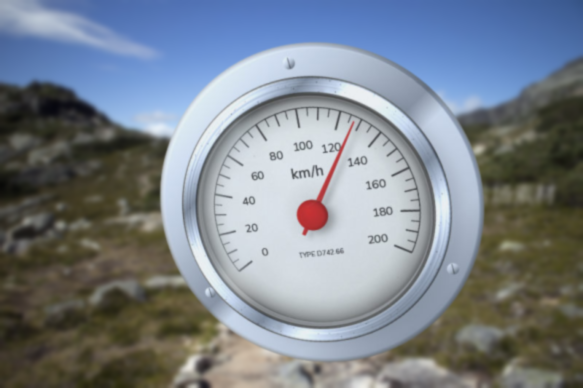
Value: **127.5** km/h
